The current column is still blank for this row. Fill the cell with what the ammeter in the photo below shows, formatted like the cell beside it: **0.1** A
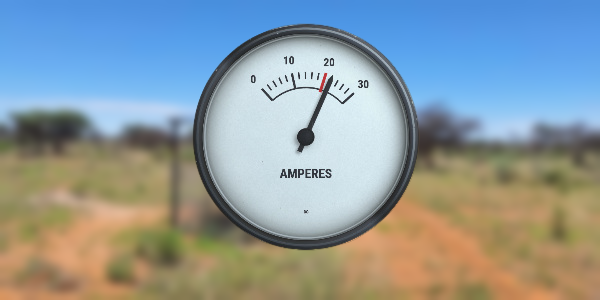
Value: **22** A
